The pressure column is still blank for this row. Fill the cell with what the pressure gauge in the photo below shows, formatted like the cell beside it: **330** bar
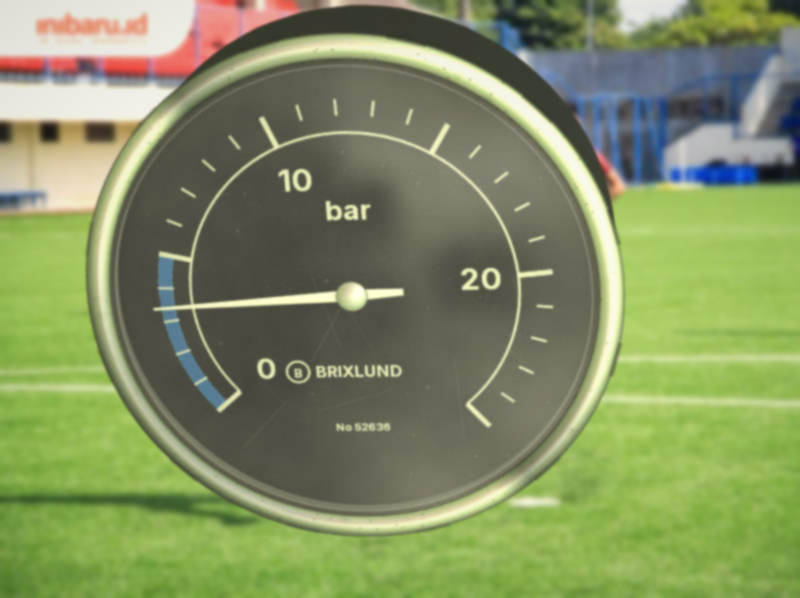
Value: **3.5** bar
